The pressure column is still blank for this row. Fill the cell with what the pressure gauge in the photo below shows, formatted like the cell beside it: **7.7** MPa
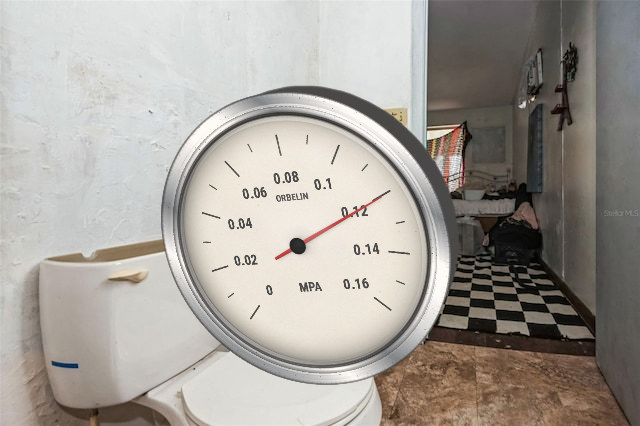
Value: **0.12** MPa
